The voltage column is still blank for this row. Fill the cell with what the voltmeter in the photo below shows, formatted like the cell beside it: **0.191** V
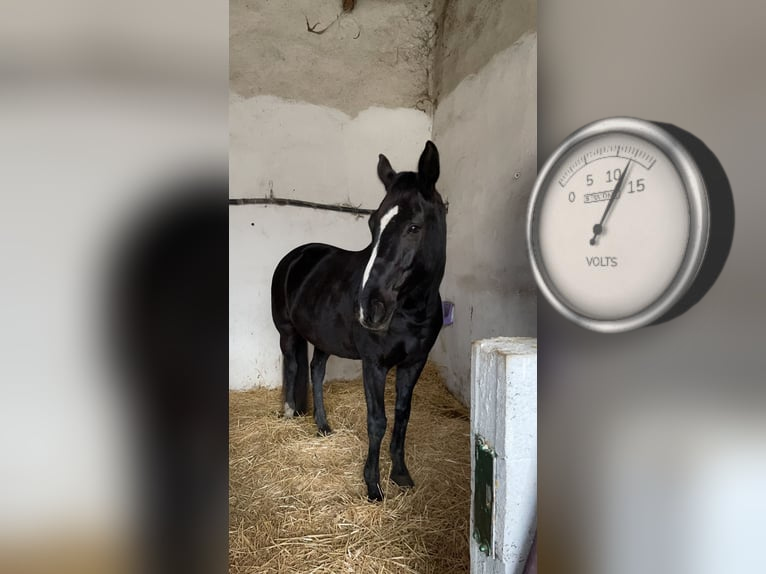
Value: **12.5** V
